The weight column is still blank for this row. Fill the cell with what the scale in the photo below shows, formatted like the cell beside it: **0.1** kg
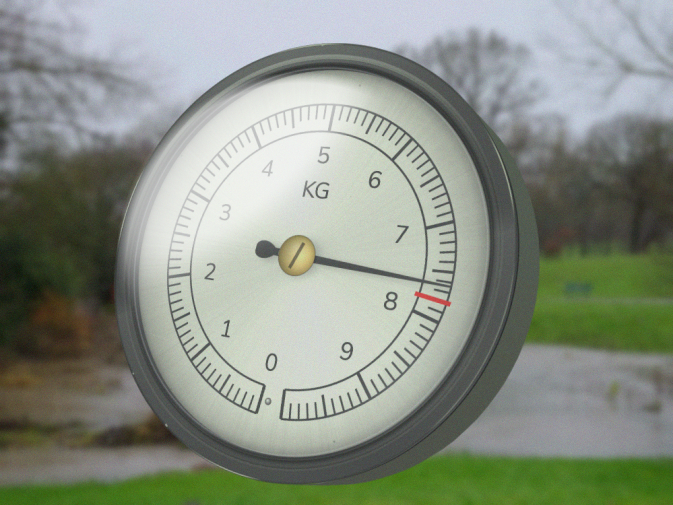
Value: **7.65** kg
